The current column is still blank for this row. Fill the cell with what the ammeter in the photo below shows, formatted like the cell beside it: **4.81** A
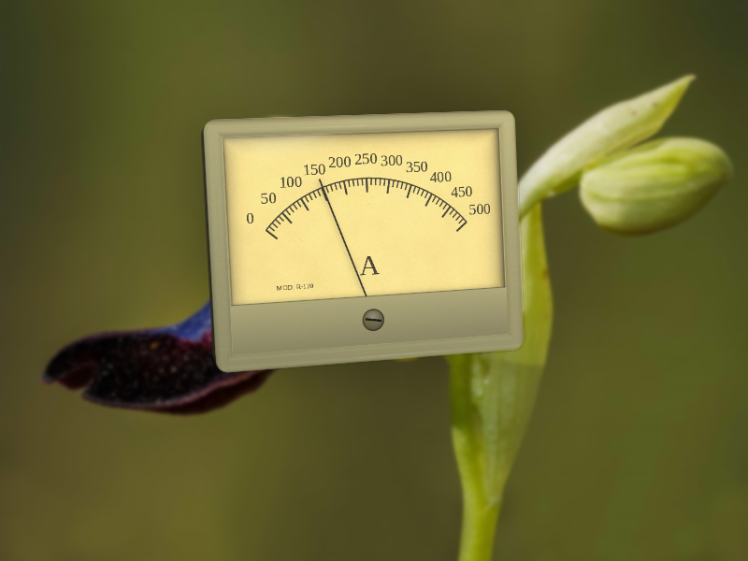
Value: **150** A
